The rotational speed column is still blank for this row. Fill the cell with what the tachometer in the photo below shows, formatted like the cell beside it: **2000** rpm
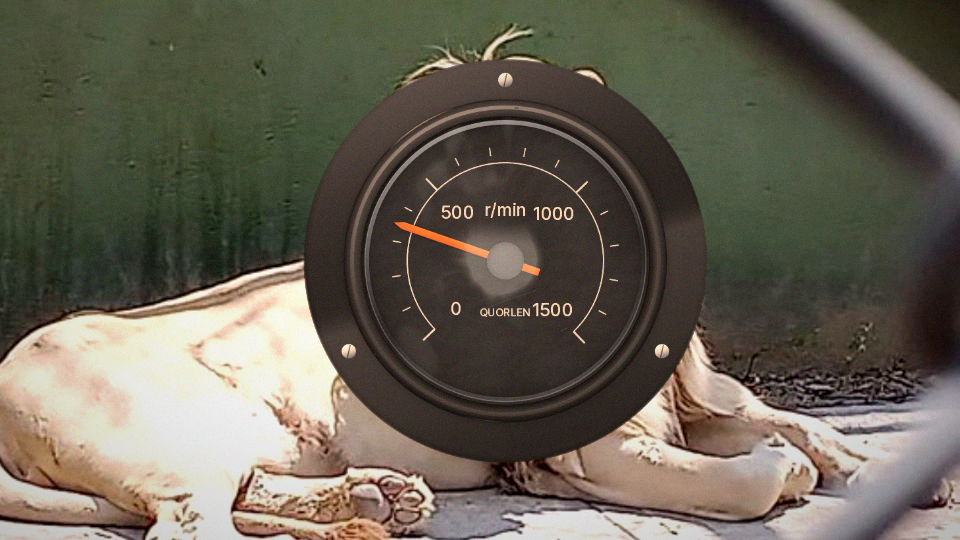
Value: **350** rpm
